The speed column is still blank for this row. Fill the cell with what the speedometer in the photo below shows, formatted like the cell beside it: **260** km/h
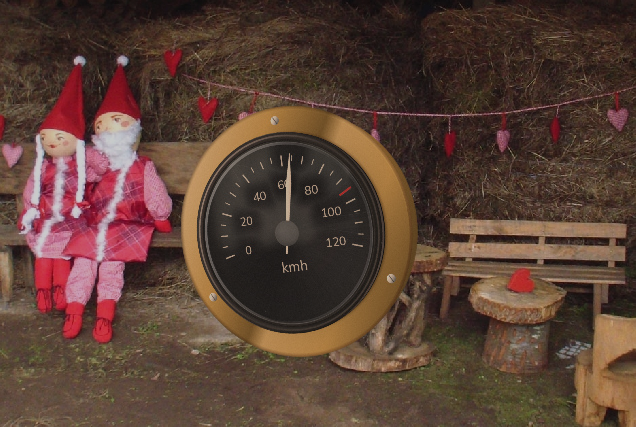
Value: **65** km/h
